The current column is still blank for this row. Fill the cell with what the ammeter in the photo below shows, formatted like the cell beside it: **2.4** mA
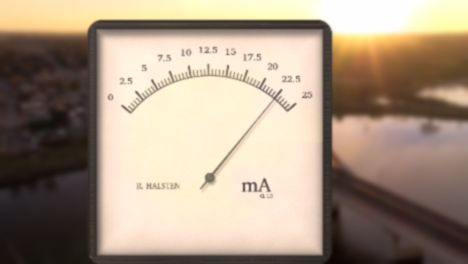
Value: **22.5** mA
